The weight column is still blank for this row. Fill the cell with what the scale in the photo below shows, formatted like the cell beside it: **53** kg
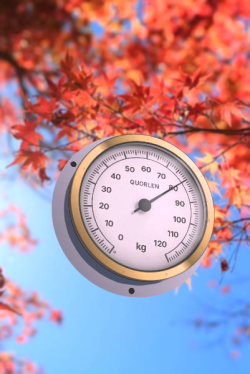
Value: **80** kg
